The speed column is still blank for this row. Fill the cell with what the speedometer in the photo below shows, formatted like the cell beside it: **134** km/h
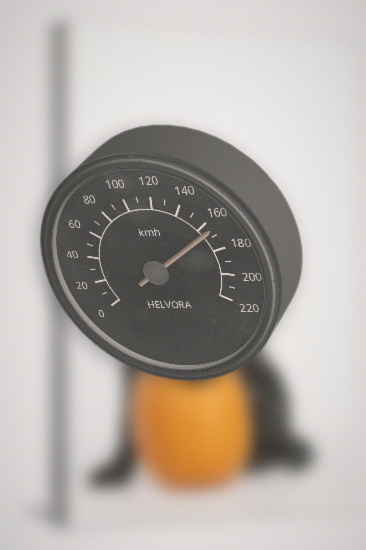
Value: **165** km/h
